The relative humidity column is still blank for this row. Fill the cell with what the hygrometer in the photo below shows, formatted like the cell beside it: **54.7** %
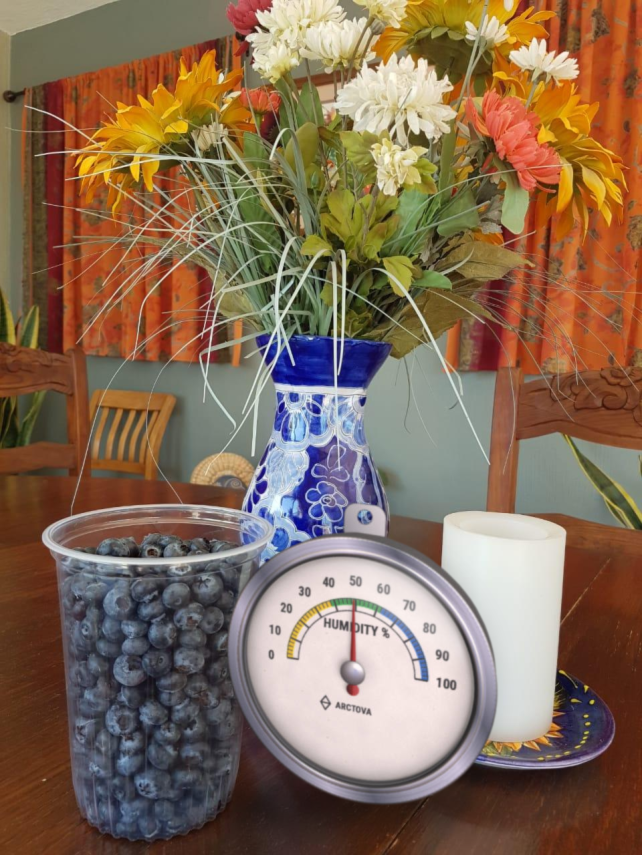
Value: **50** %
